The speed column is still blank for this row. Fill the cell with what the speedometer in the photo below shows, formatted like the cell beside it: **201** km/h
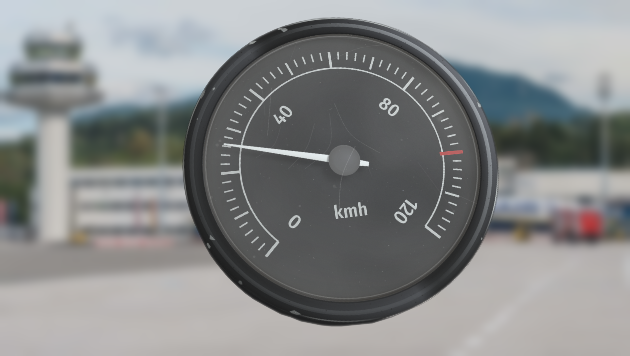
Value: **26** km/h
